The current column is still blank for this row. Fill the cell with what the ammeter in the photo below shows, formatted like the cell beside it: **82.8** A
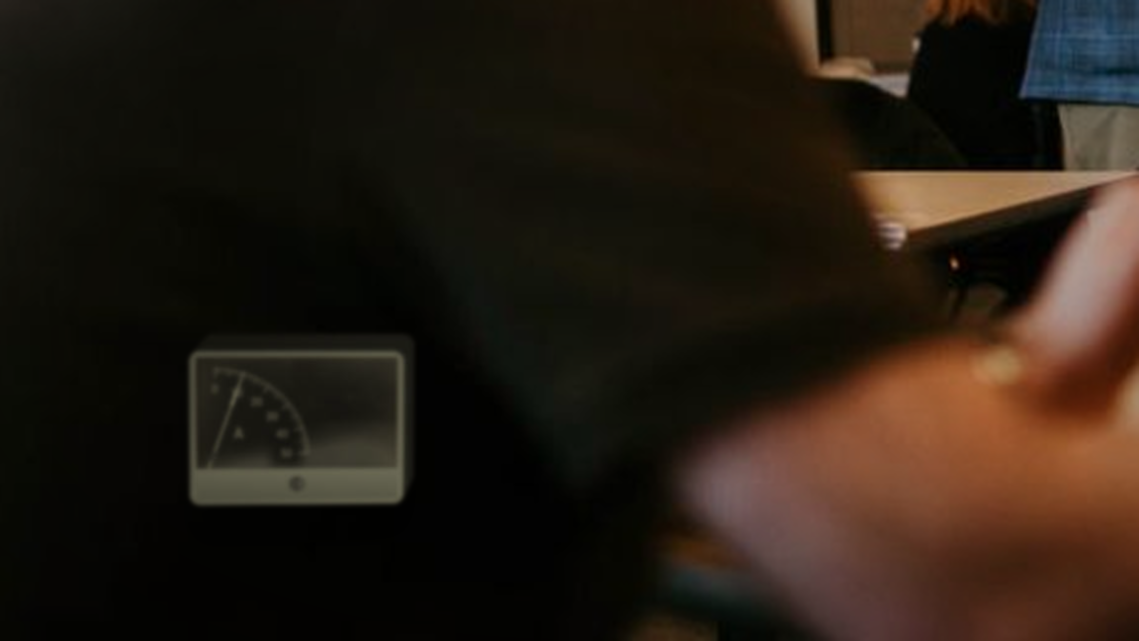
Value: **10** A
